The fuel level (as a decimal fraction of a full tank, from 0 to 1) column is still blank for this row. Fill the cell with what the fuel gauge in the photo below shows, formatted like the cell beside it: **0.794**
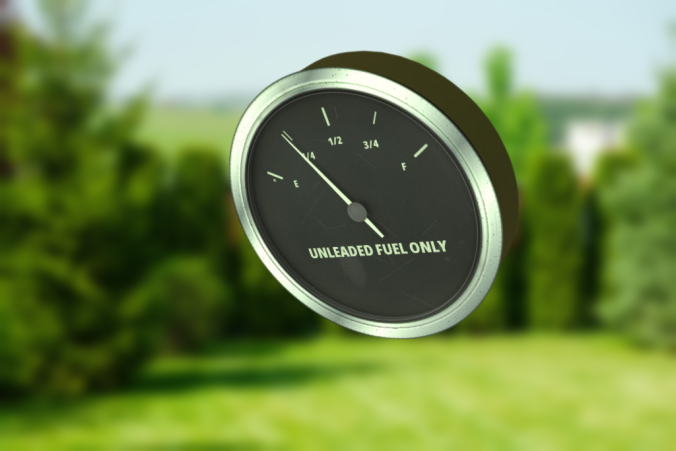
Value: **0.25**
